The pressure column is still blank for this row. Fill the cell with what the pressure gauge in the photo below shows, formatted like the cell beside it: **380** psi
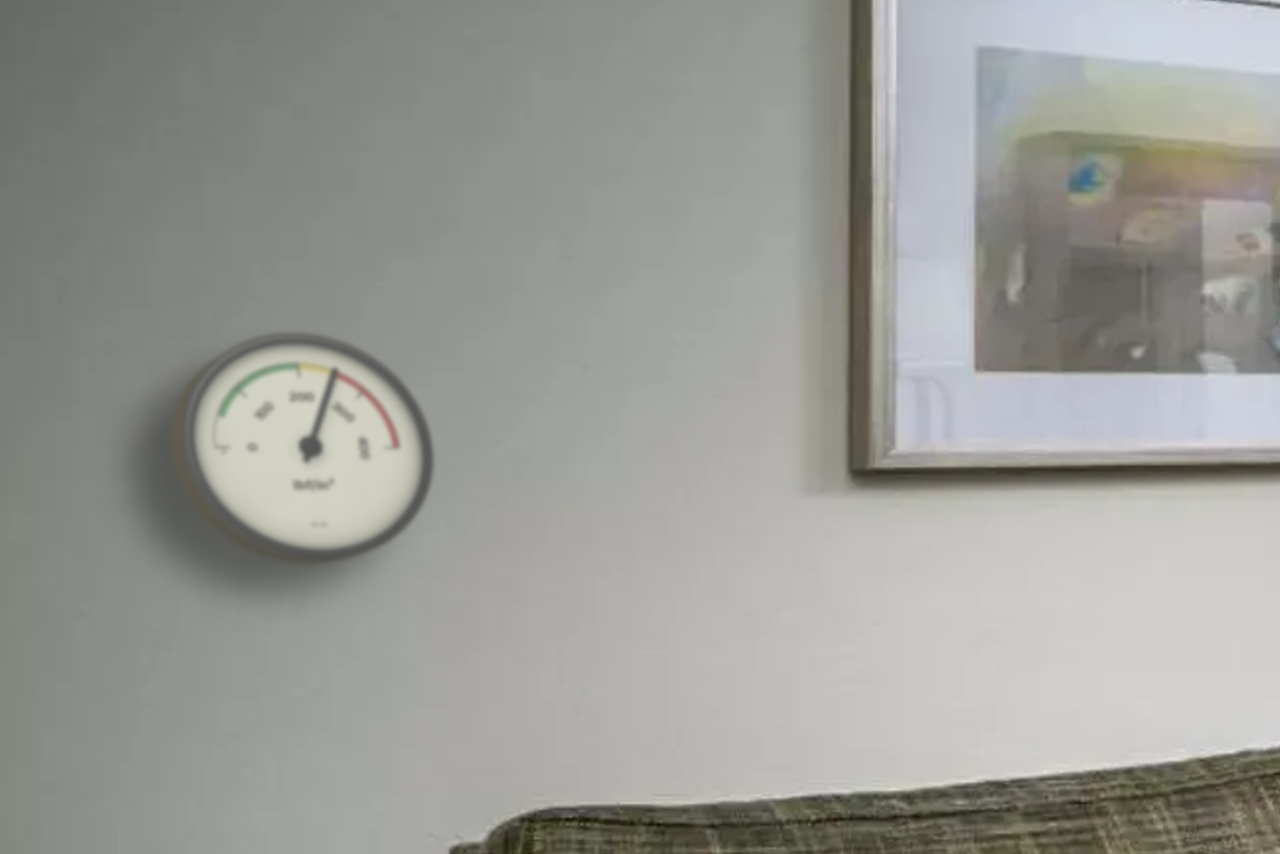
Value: **250** psi
